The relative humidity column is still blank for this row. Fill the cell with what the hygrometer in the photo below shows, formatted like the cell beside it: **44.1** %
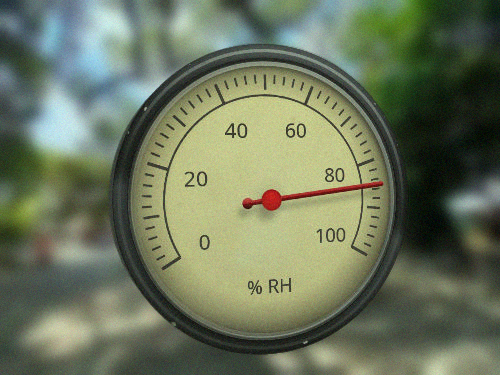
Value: **85** %
